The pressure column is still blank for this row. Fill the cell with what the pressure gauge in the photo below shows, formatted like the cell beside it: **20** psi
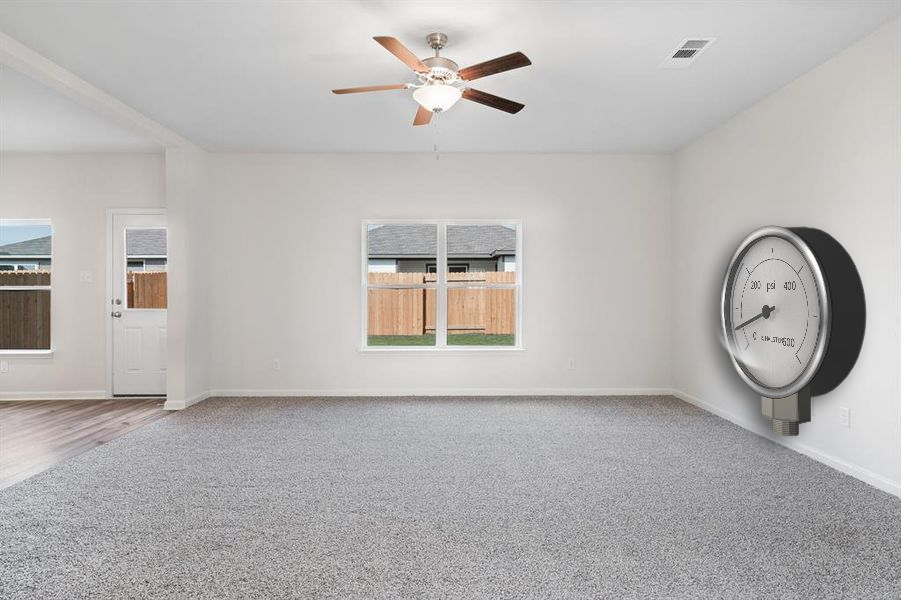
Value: **50** psi
